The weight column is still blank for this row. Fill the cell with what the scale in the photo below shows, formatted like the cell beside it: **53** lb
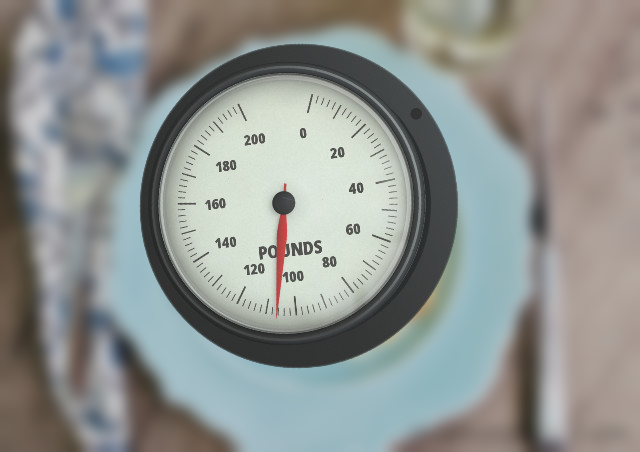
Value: **106** lb
